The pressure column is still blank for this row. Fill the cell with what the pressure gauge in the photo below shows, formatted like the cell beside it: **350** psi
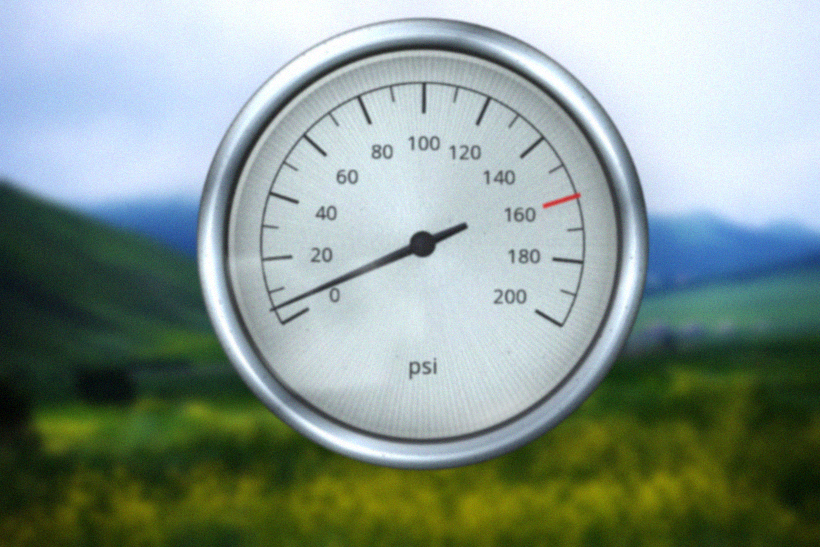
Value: **5** psi
